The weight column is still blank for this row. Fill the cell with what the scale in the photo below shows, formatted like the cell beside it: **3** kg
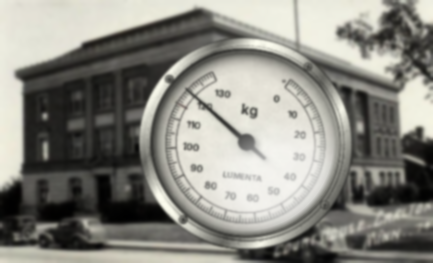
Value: **120** kg
